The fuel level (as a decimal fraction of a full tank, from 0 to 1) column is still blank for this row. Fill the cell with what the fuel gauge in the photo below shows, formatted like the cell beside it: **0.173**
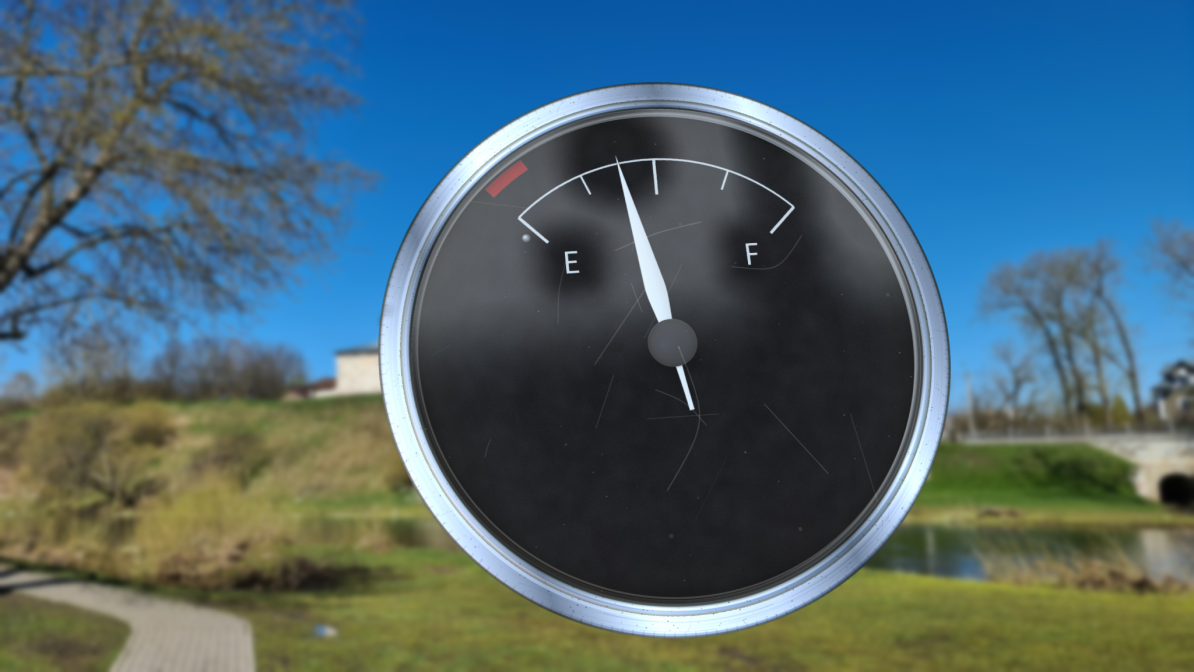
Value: **0.375**
